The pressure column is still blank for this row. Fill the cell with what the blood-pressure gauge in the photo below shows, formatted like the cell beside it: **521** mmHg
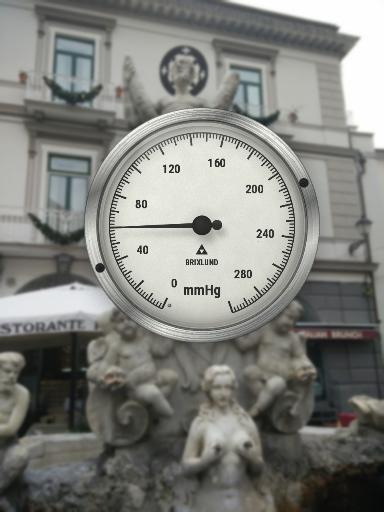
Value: **60** mmHg
